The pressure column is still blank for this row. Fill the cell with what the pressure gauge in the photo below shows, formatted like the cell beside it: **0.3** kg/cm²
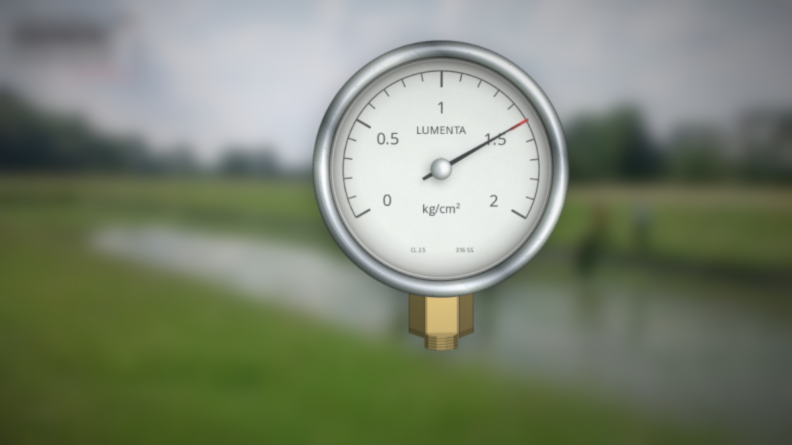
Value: **1.5** kg/cm²
